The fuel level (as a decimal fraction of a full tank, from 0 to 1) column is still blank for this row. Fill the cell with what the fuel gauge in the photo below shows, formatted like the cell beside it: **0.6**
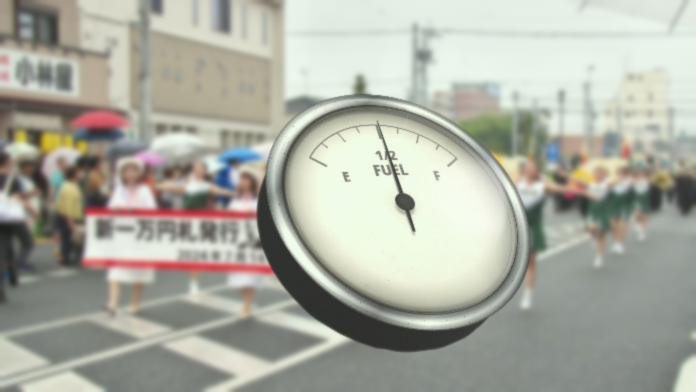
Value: **0.5**
